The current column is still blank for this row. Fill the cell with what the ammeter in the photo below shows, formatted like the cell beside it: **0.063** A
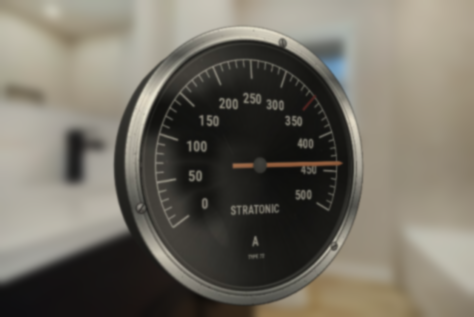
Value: **440** A
